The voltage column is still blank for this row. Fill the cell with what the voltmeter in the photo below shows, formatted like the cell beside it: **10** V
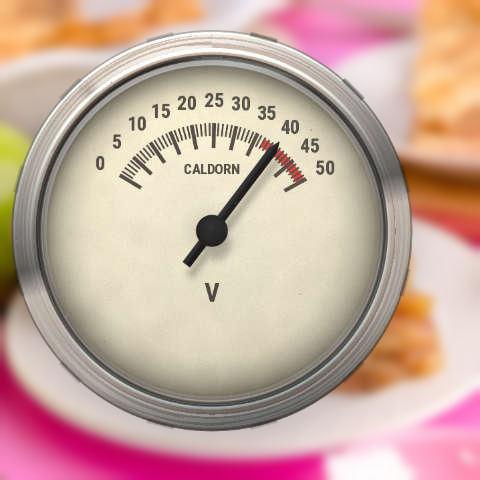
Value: **40** V
